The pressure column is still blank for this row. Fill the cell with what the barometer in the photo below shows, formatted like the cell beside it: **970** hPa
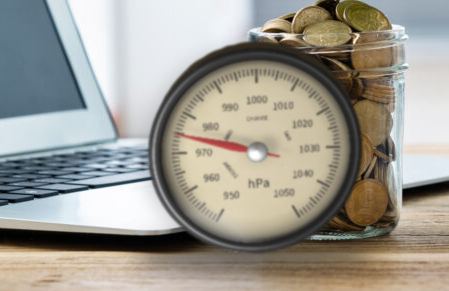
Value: **975** hPa
